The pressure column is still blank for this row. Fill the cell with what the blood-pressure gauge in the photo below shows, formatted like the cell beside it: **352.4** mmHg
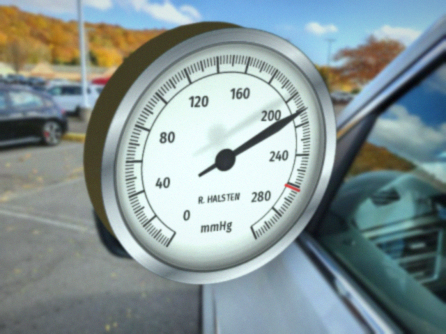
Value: **210** mmHg
